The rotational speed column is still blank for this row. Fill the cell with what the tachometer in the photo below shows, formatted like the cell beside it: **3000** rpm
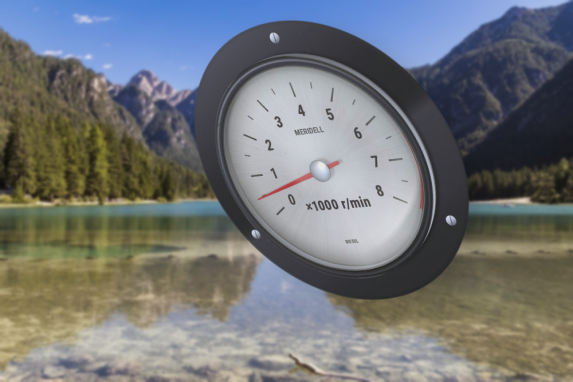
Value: **500** rpm
